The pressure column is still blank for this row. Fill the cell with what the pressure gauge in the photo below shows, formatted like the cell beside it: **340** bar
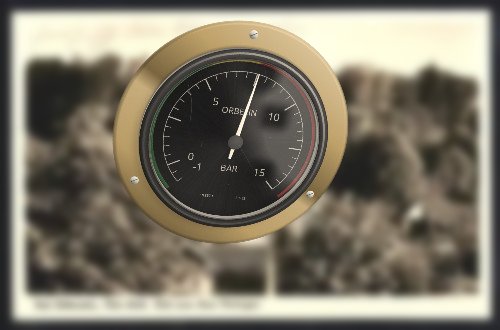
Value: **7.5** bar
